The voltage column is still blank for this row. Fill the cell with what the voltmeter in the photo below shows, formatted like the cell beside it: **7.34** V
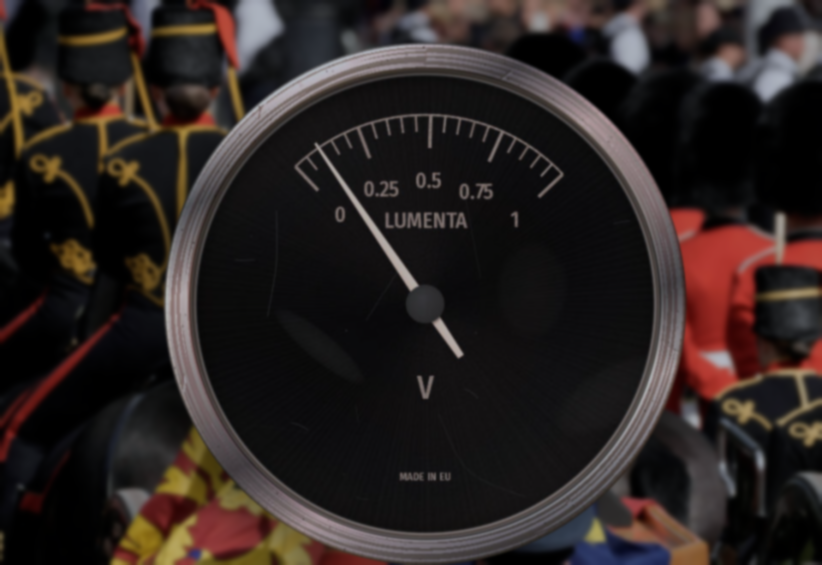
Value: **0.1** V
